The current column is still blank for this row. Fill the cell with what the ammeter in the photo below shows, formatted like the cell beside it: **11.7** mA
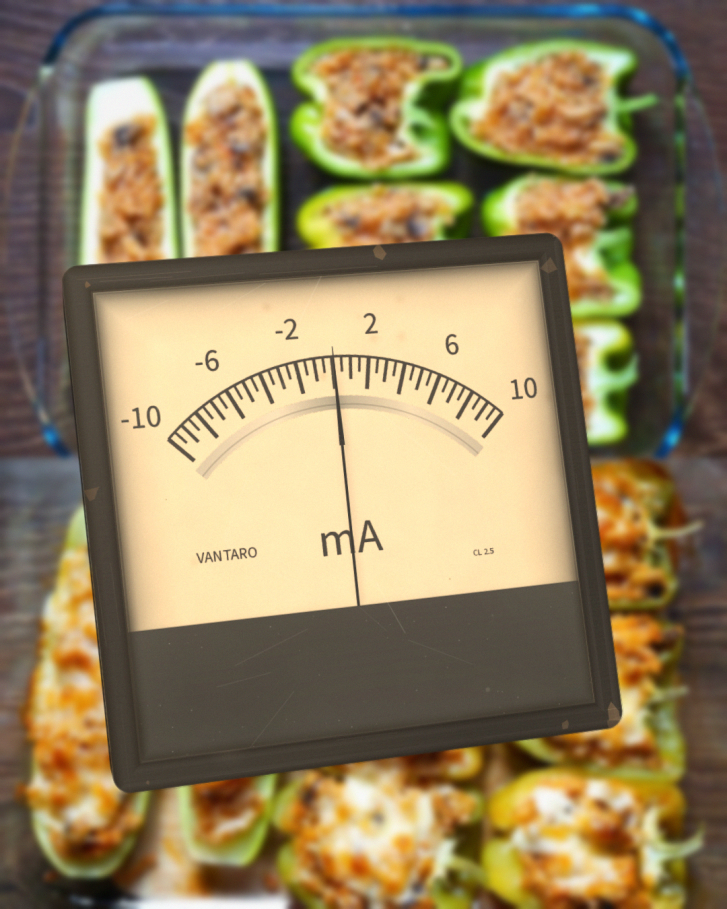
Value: **0** mA
